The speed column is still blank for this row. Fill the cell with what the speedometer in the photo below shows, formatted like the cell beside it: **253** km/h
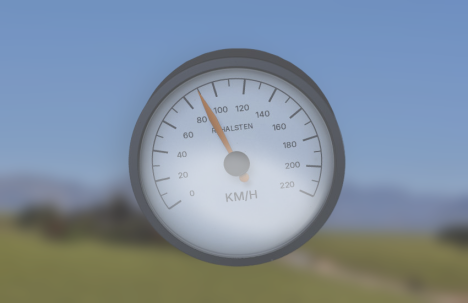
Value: **90** km/h
